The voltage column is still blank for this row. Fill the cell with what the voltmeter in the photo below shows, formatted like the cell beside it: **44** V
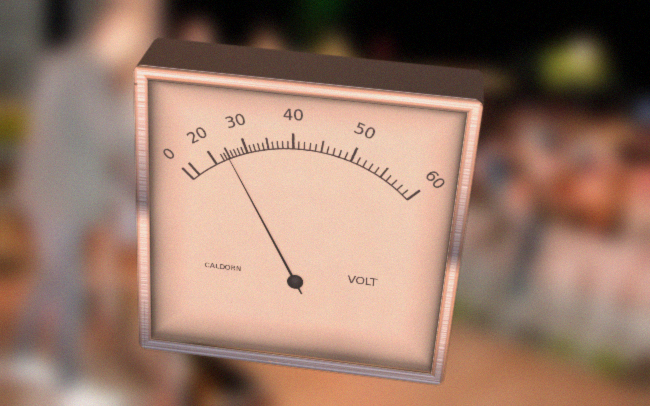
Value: **25** V
